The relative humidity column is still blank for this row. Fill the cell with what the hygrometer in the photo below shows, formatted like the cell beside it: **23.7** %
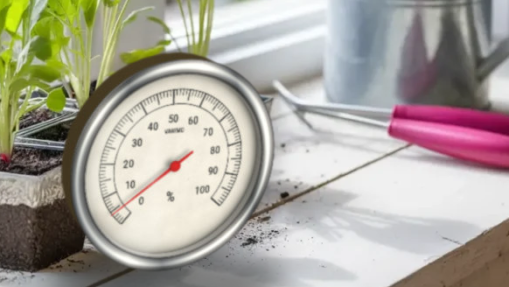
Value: **5** %
